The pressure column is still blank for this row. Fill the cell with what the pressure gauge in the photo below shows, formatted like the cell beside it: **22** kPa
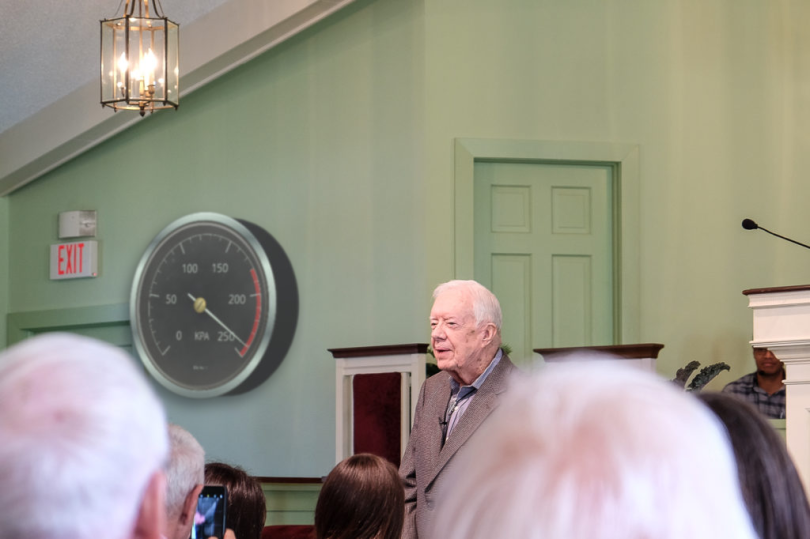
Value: **240** kPa
